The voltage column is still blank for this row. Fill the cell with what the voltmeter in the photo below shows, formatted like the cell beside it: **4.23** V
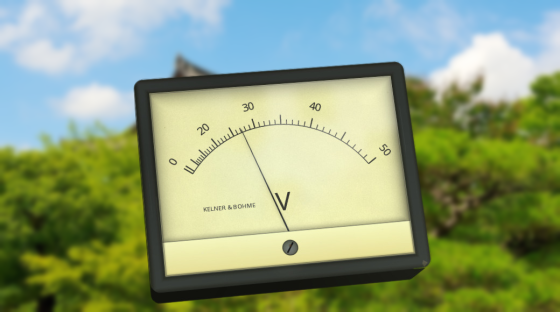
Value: **27** V
